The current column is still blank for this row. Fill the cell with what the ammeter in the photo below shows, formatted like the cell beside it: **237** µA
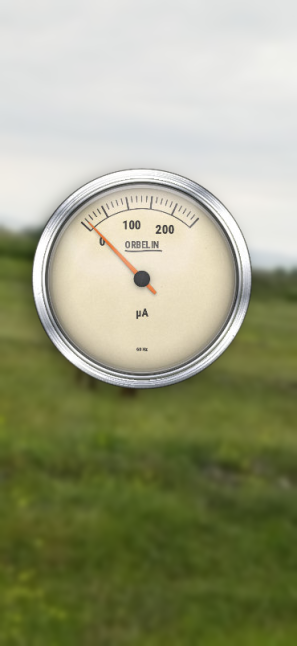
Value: **10** µA
